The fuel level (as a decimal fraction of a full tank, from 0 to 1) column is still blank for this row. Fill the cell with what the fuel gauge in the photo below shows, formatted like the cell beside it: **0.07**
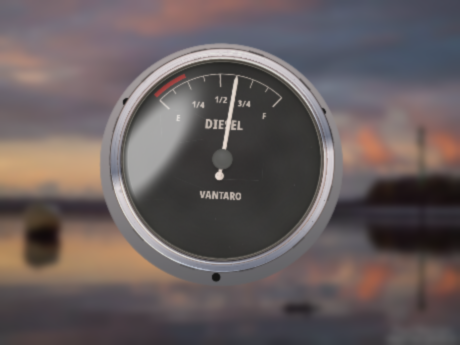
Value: **0.625**
